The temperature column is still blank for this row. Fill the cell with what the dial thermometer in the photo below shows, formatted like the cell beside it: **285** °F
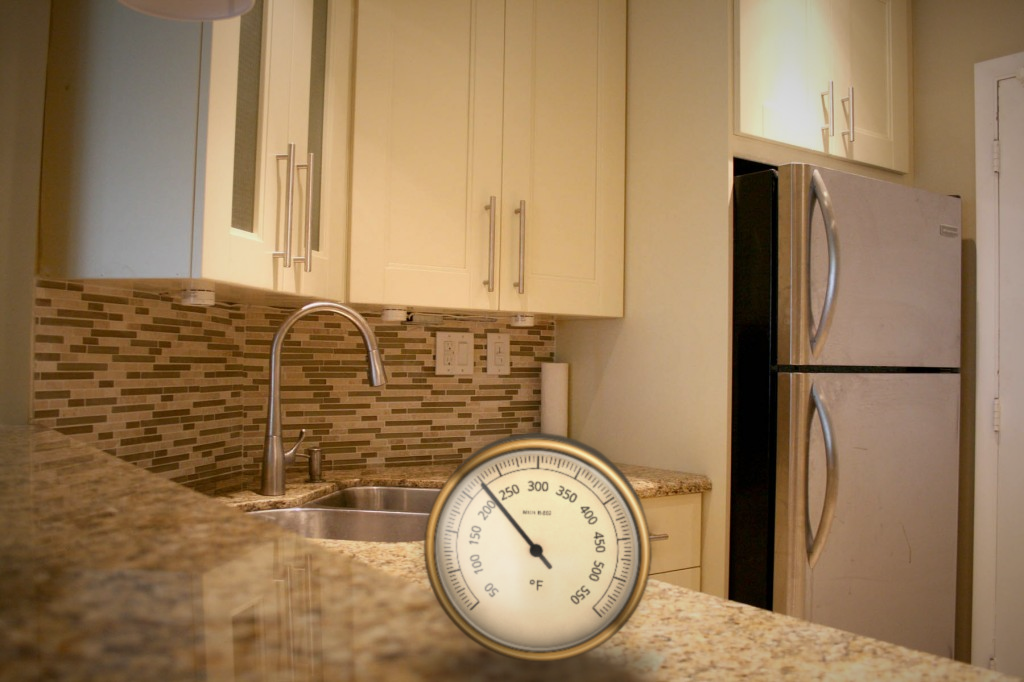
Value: **225** °F
